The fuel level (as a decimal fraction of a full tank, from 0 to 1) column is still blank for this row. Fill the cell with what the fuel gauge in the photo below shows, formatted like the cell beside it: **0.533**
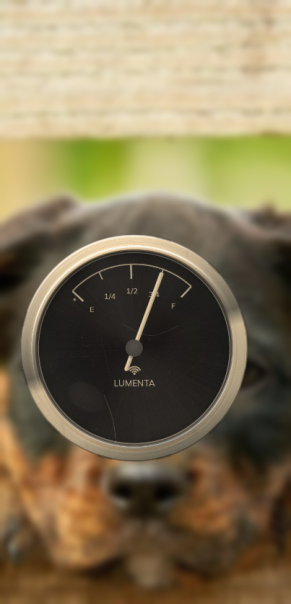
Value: **0.75**
